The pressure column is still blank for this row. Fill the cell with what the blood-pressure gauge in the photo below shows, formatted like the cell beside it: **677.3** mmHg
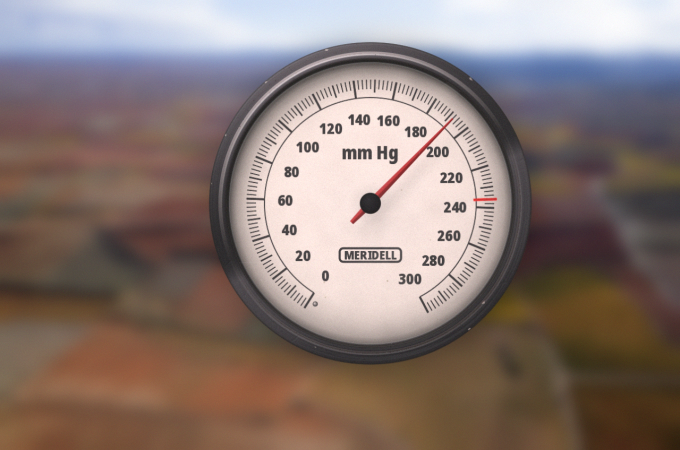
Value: **192** mmHg
